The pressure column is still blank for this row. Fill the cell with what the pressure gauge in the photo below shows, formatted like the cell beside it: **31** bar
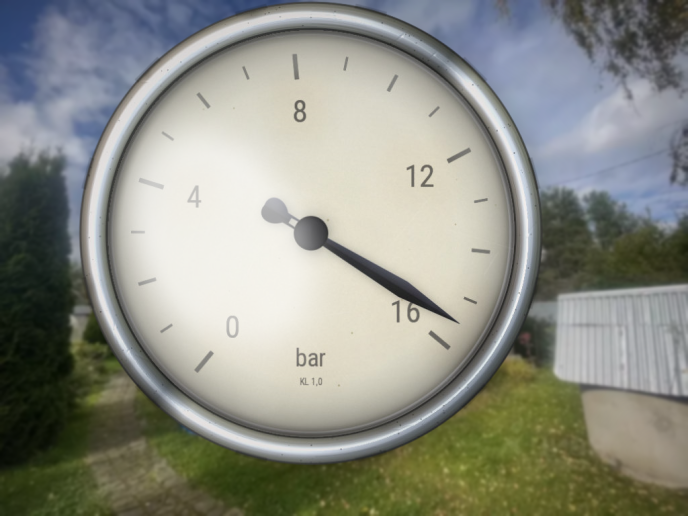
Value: **15.5** bar
